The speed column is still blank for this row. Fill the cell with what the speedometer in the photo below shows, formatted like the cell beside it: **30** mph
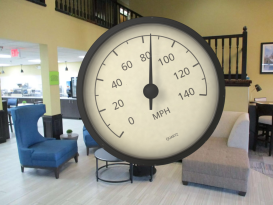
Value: **85** mph
